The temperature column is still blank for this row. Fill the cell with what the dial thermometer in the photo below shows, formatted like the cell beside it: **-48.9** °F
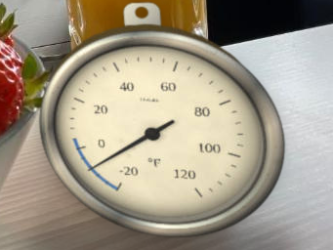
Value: **-8** °F
